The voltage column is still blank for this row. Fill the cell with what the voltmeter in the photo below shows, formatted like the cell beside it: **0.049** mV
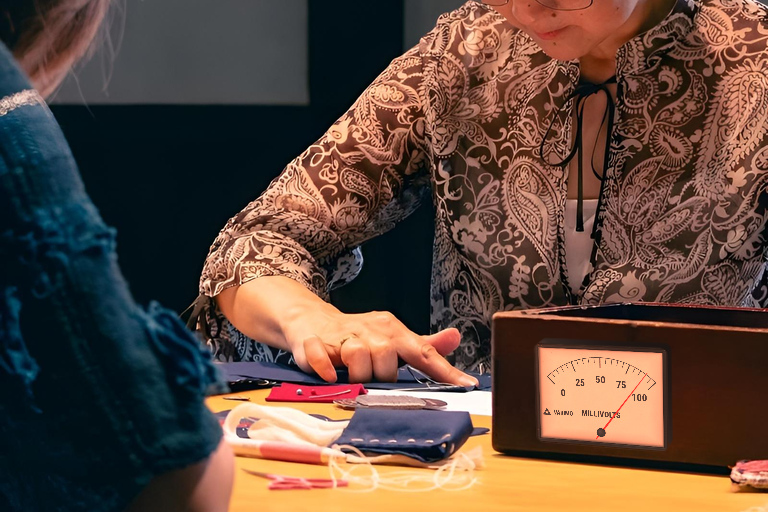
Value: **90** mV
